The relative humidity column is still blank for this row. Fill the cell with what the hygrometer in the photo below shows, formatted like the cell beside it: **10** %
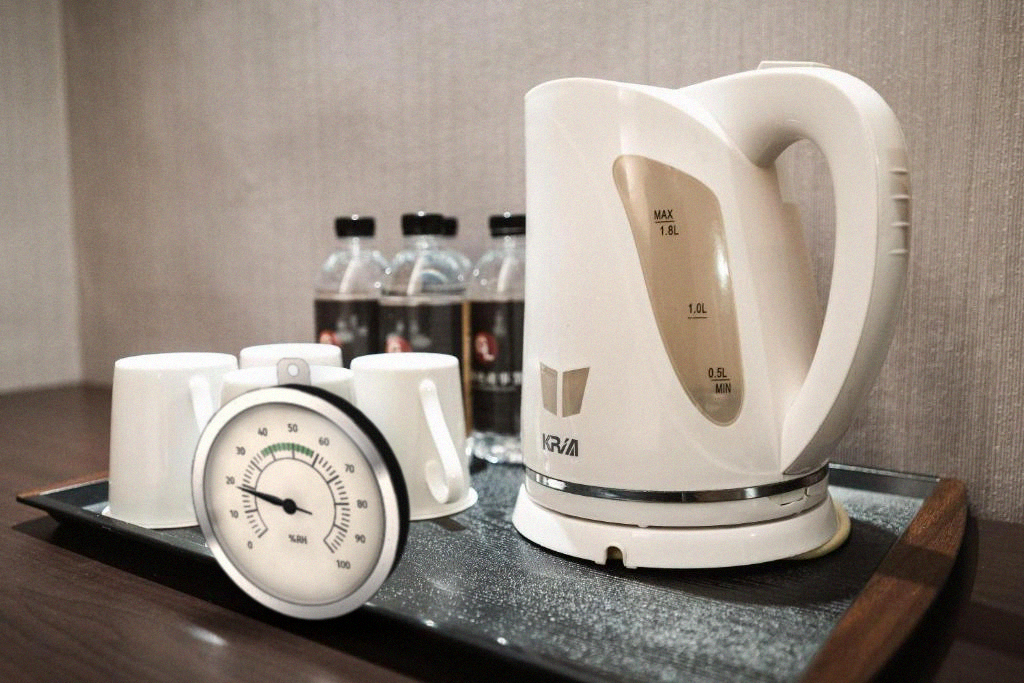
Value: **20** %
